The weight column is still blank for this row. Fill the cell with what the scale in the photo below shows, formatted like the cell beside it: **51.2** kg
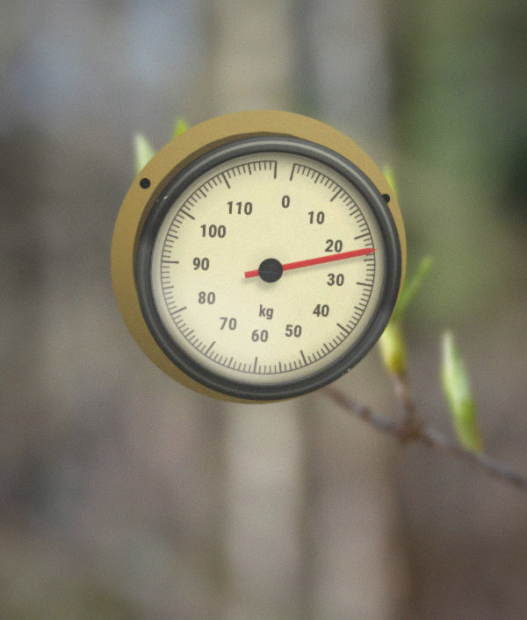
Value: **23** kg
